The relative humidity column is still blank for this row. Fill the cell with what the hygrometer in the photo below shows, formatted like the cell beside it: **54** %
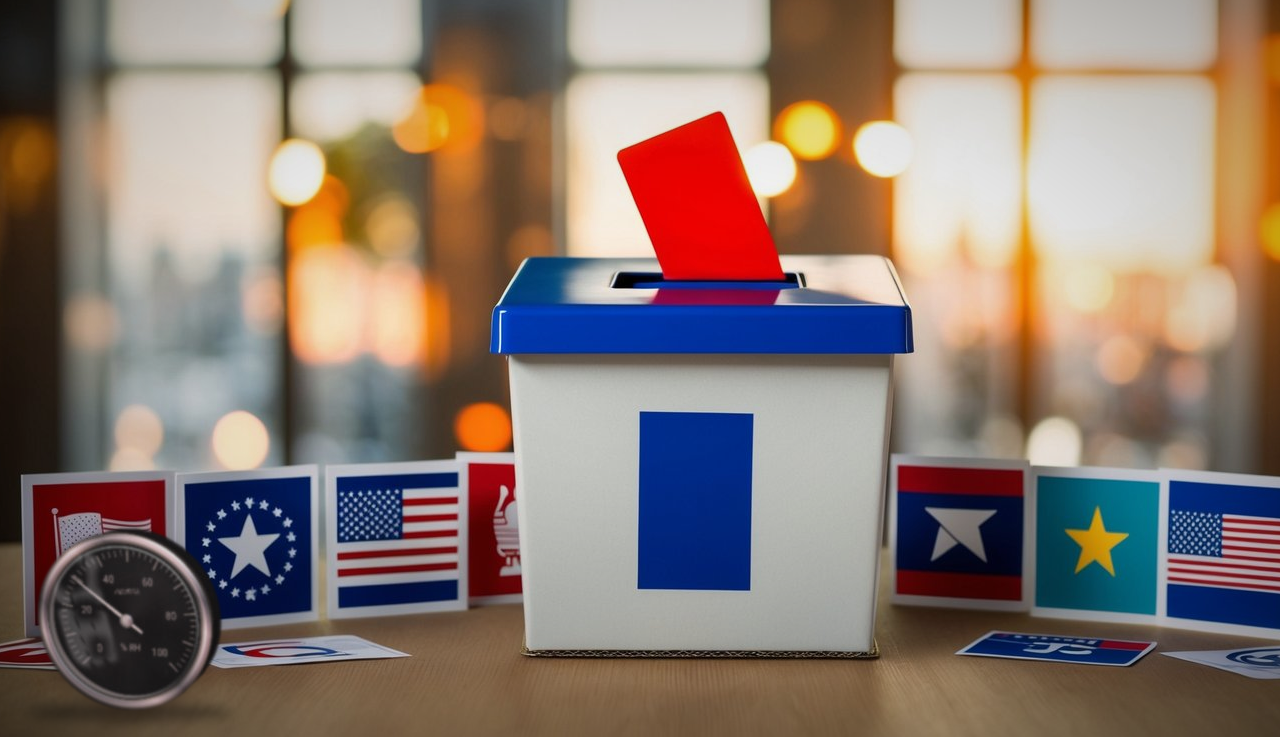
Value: **30** %
